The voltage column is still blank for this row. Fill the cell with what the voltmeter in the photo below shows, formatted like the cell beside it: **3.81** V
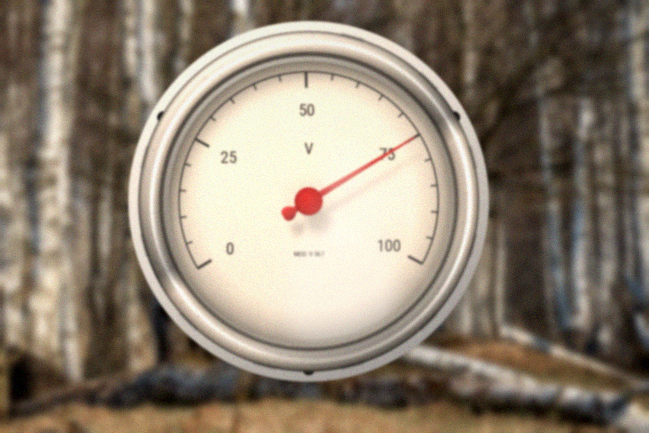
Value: **75** V
